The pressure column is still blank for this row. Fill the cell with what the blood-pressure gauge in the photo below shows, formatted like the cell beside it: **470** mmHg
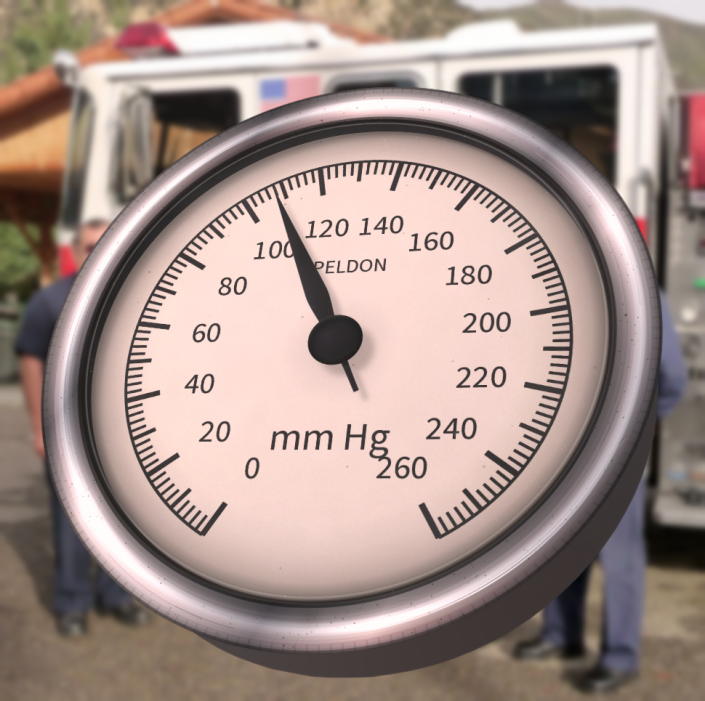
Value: **108** mmHg
